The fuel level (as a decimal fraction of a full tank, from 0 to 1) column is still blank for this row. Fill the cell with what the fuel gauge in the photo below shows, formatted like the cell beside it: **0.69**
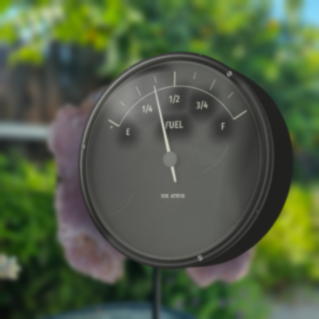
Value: **0.375**
